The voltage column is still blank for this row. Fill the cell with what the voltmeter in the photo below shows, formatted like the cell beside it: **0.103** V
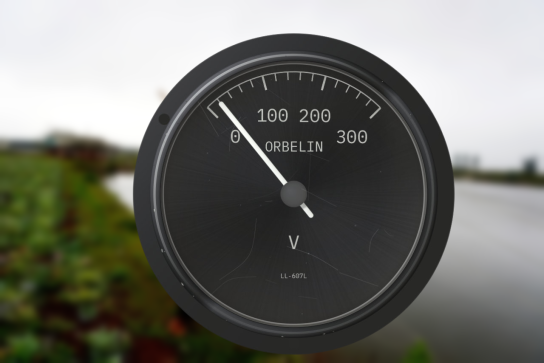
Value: **20** V
